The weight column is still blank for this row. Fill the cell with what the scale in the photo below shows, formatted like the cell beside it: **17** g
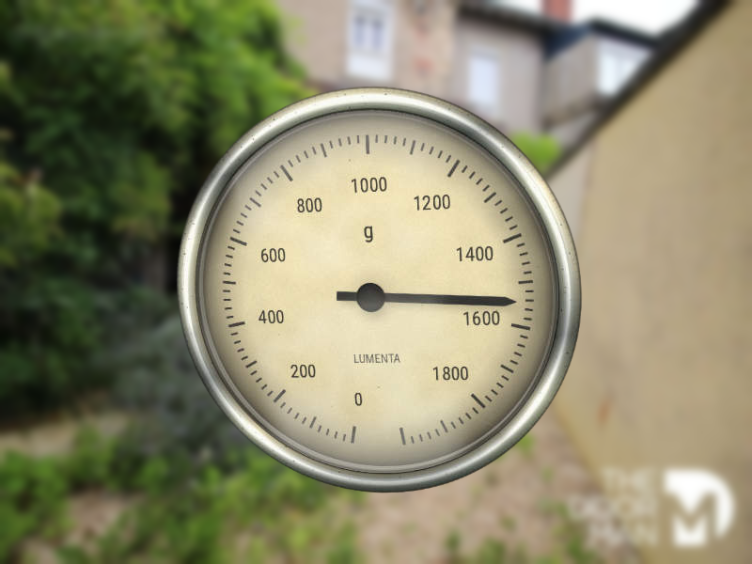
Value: **1540** g
